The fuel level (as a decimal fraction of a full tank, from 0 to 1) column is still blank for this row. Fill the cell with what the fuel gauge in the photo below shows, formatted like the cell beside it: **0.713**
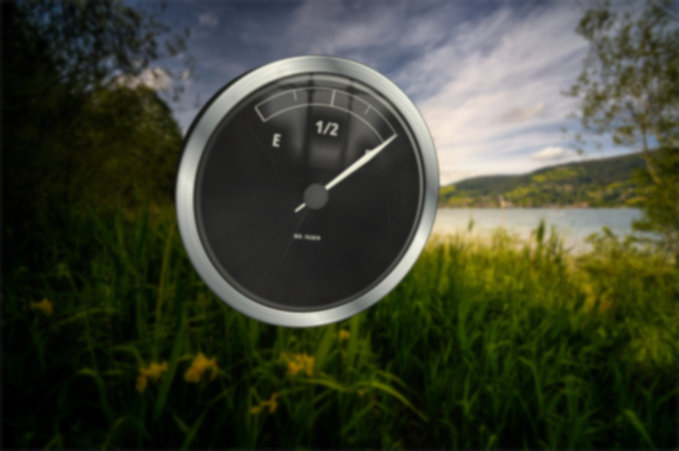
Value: **1**
